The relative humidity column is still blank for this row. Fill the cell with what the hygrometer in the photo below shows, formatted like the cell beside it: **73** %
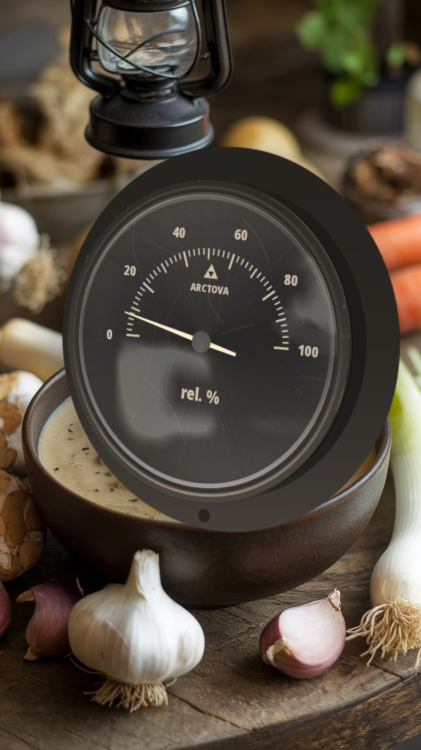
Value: **8** %
